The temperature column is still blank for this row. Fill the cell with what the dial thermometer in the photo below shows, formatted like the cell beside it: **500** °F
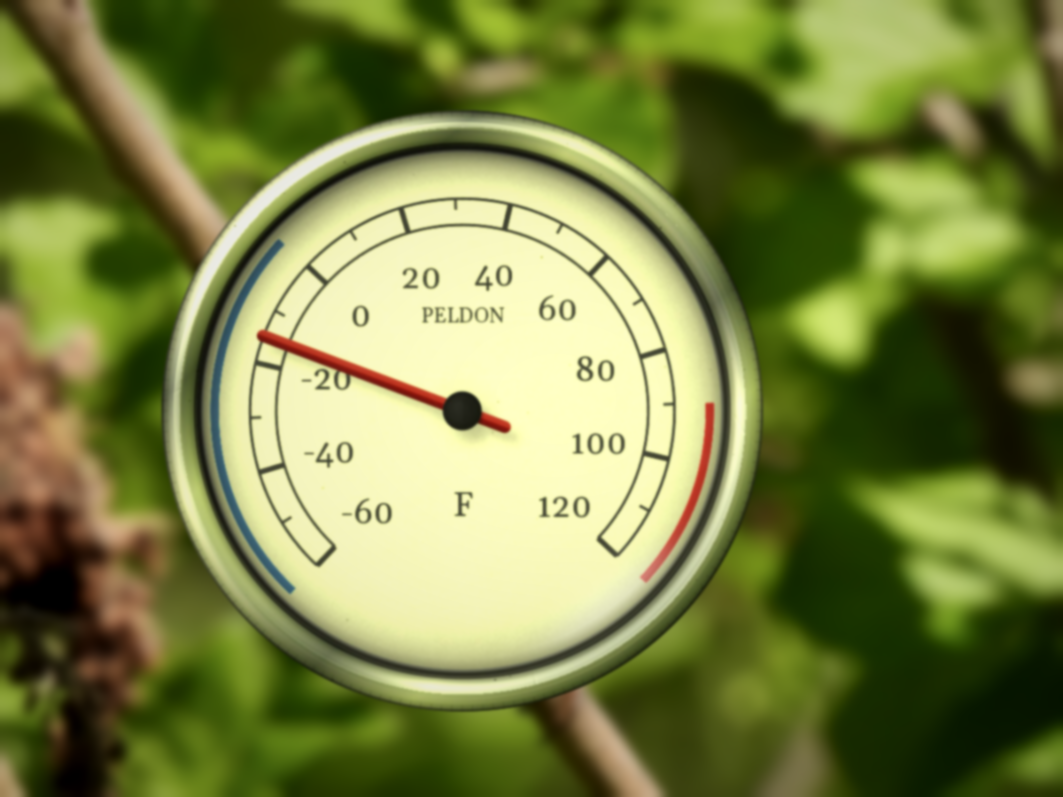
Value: **-15** °F
